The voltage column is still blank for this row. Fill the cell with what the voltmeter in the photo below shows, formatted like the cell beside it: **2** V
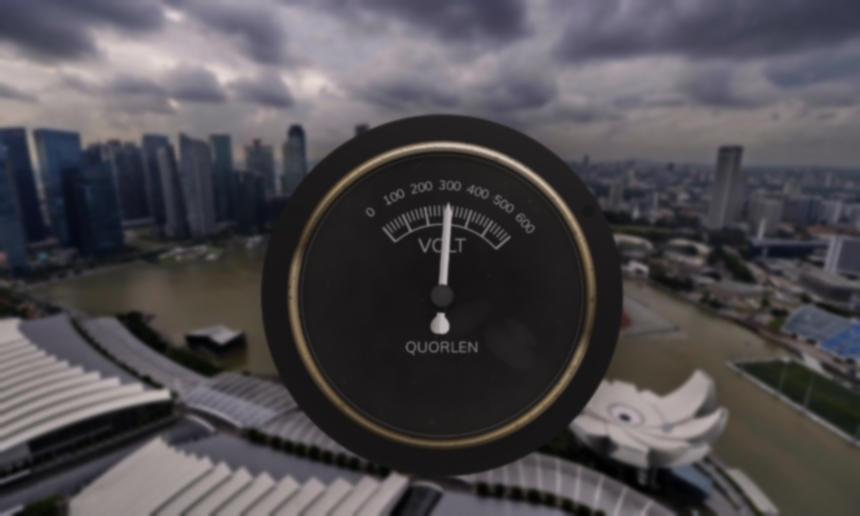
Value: **300** V
